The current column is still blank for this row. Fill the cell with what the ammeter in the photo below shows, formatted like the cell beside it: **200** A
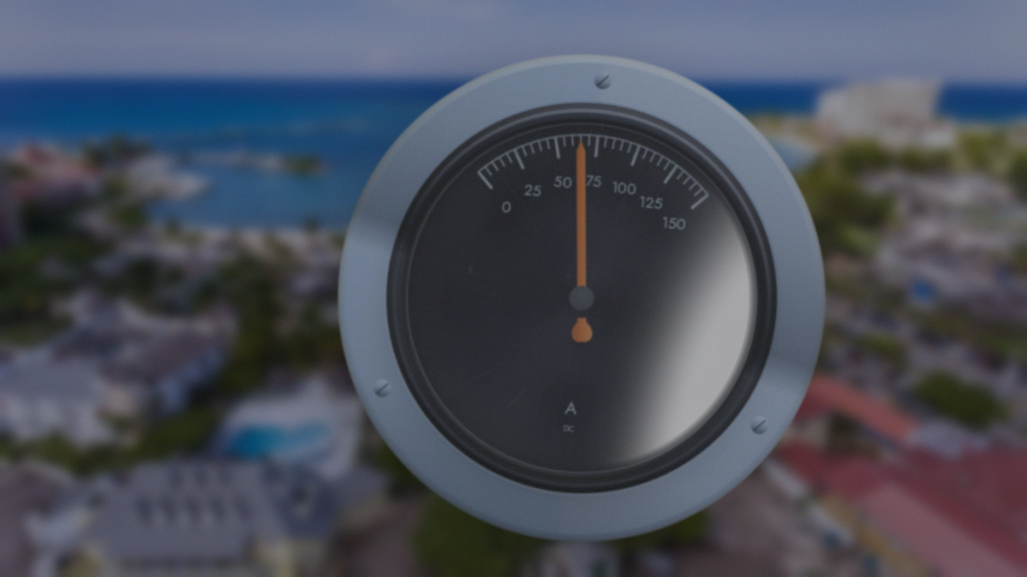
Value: **65** A
